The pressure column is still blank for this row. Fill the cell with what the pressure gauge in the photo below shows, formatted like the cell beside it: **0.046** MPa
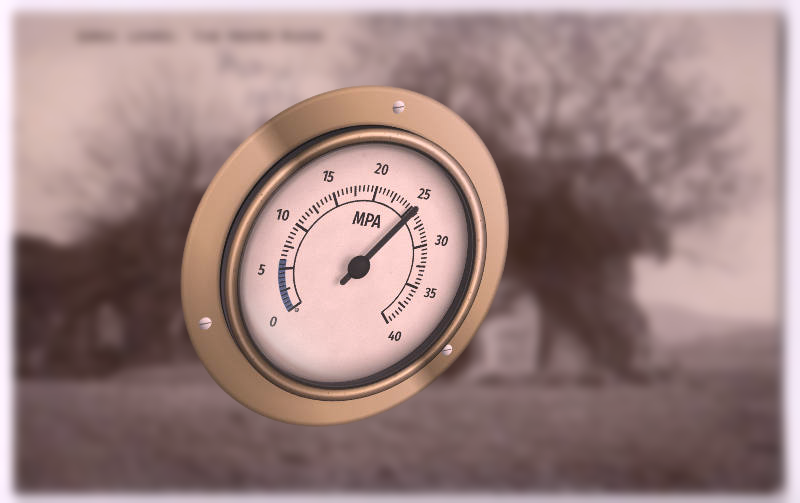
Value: **25** MPa
